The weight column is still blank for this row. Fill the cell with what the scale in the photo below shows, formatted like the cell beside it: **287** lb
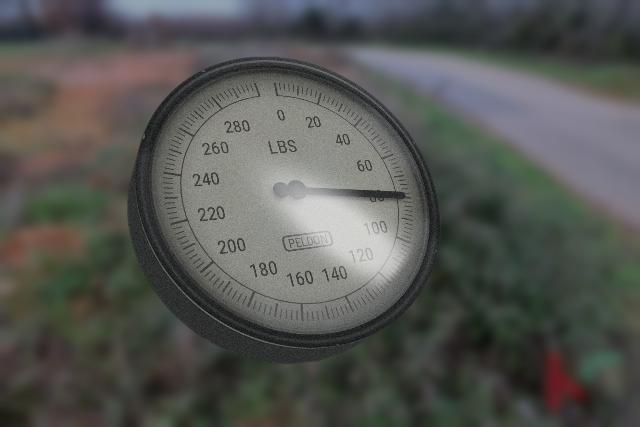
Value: **80** lb
